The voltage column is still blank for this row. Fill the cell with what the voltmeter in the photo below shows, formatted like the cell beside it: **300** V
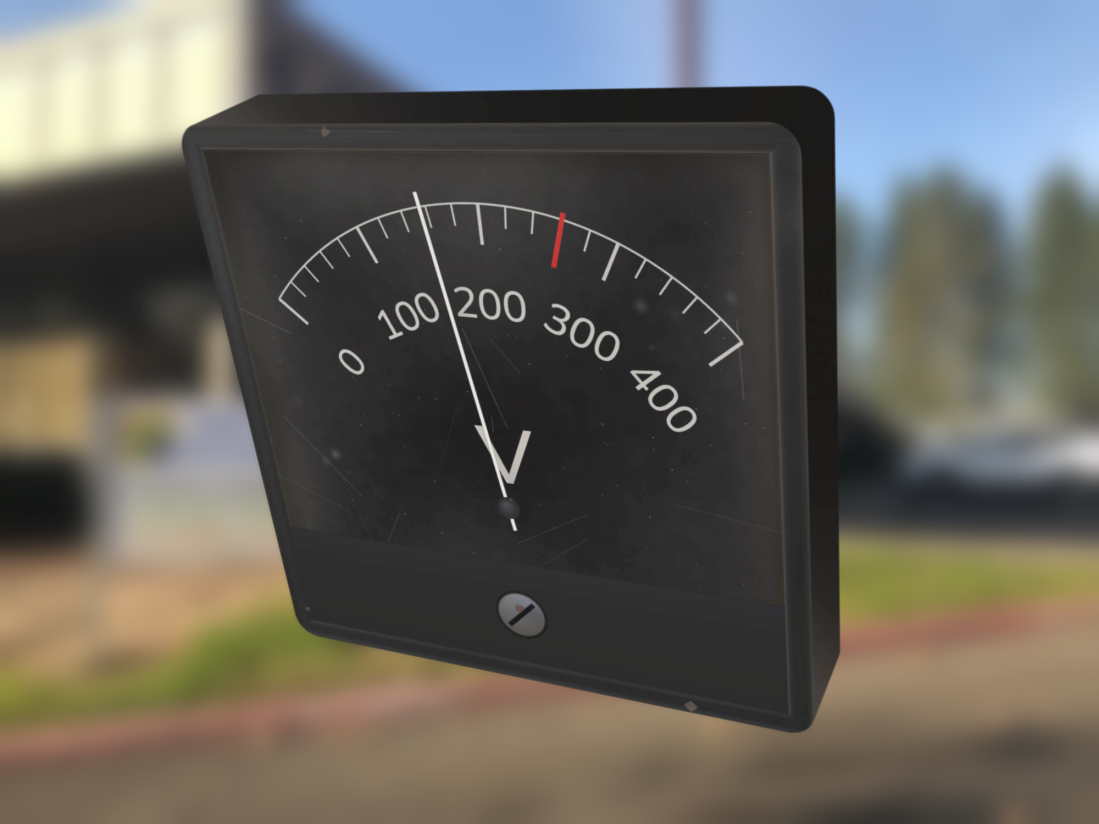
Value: **160** V
